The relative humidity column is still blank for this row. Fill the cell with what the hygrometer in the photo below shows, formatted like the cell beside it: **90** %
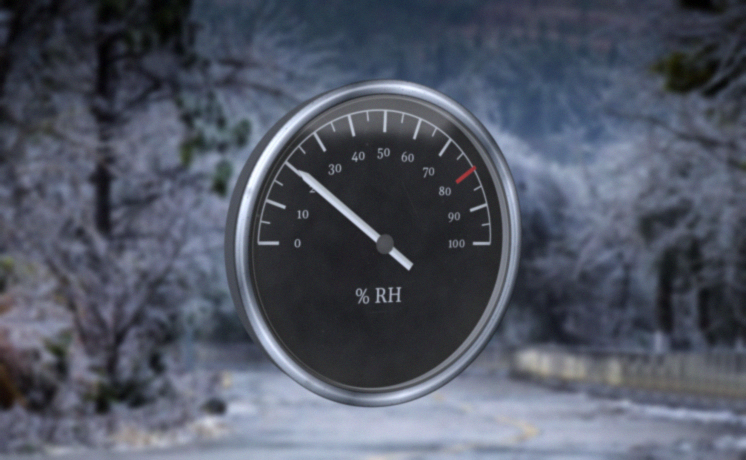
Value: **20** %
